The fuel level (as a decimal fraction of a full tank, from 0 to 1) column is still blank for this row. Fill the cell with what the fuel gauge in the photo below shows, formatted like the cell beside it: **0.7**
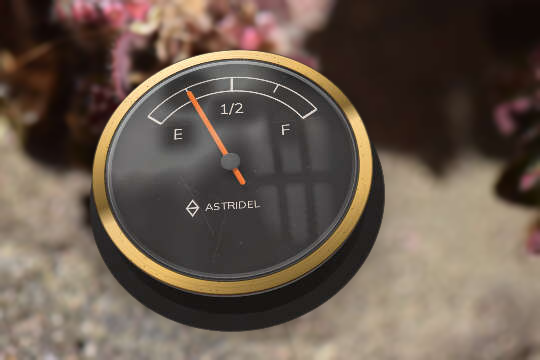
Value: **0.25**
